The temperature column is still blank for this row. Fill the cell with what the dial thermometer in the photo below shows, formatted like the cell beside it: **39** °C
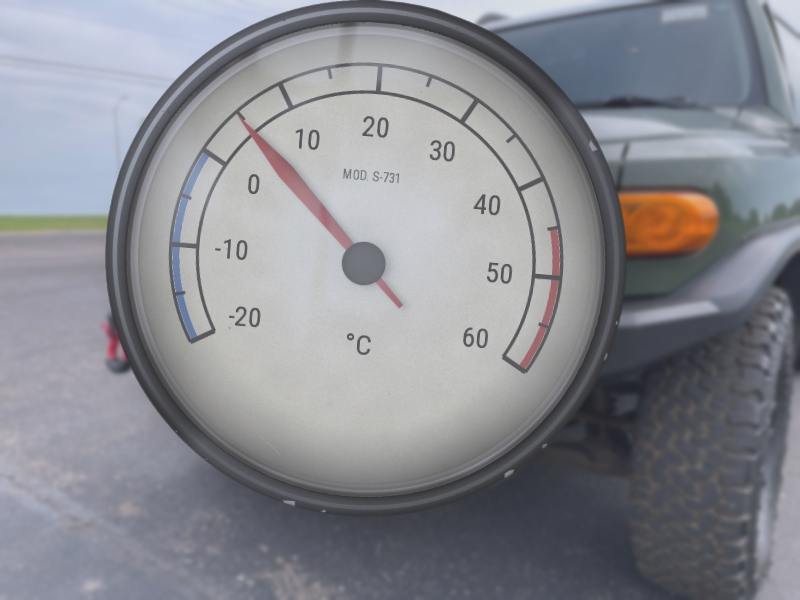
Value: **5** °C
